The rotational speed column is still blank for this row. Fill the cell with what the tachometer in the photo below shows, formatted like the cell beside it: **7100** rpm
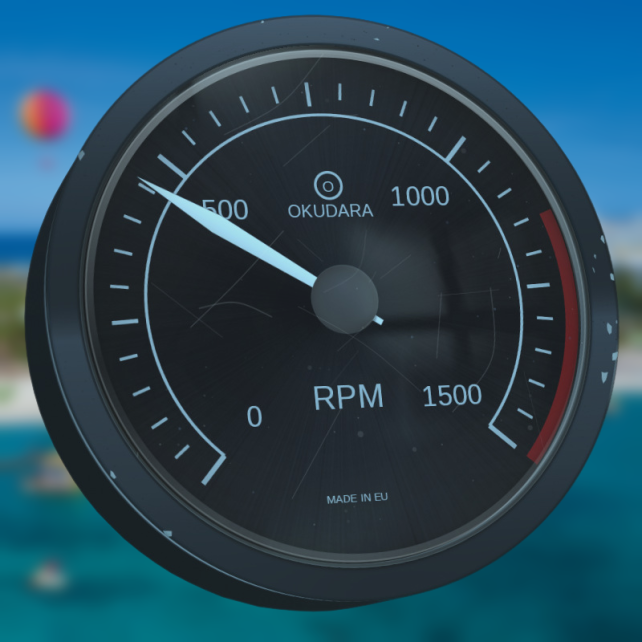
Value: **450** rpm
